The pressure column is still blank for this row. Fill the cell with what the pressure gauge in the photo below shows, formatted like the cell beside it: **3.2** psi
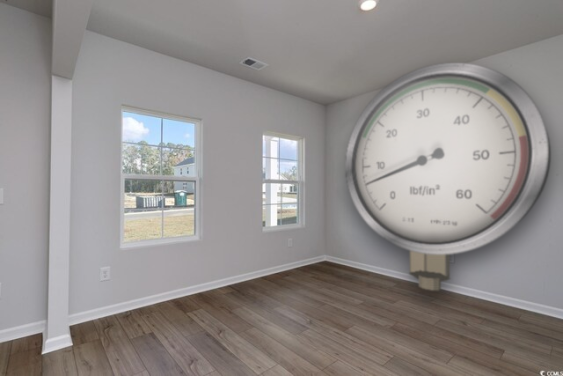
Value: **6** psi
